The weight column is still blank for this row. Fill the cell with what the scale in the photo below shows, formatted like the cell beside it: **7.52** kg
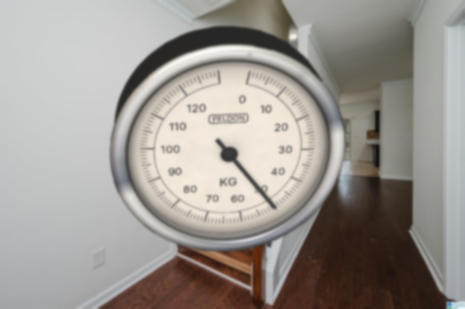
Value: **50** kg
